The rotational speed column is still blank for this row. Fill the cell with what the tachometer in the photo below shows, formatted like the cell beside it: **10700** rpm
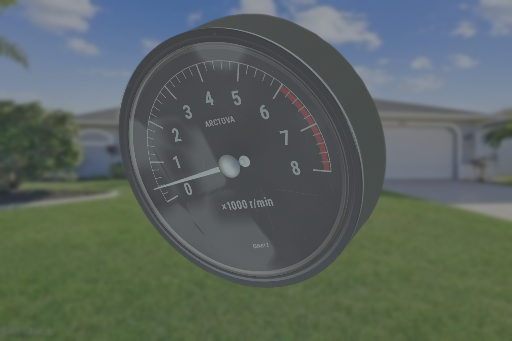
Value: **400** rpm
